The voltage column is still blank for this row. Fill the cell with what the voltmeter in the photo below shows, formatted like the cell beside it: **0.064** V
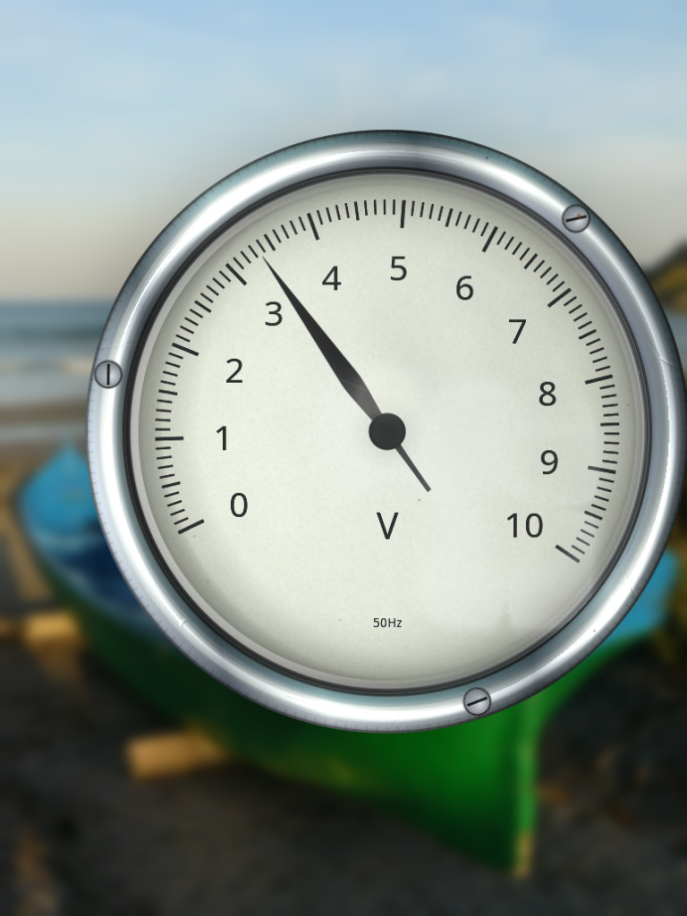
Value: **3.35** V
